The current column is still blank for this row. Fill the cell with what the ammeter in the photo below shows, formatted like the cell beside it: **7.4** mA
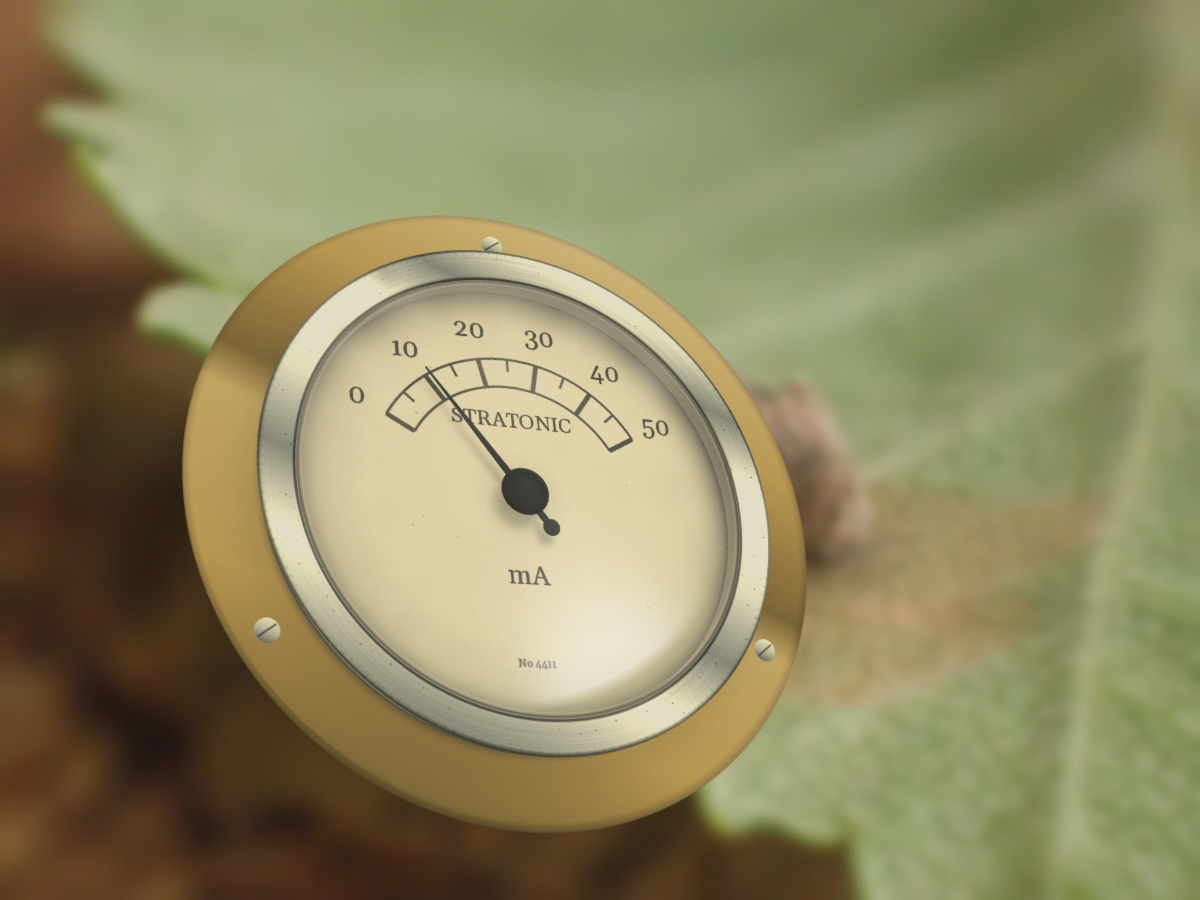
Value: **10** mA
